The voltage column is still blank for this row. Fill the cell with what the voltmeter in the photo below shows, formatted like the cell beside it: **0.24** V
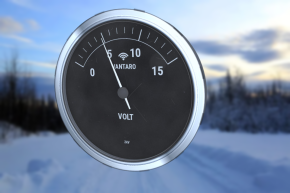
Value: **5** V
